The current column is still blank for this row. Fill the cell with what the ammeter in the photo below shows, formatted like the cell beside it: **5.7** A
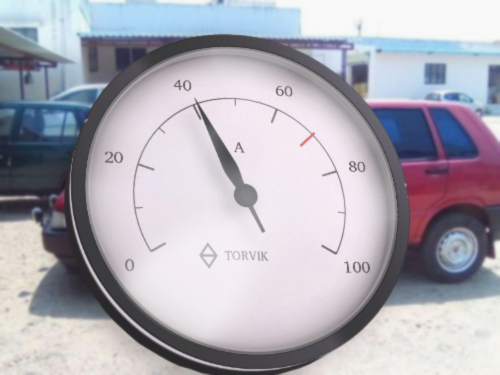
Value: **40** A
